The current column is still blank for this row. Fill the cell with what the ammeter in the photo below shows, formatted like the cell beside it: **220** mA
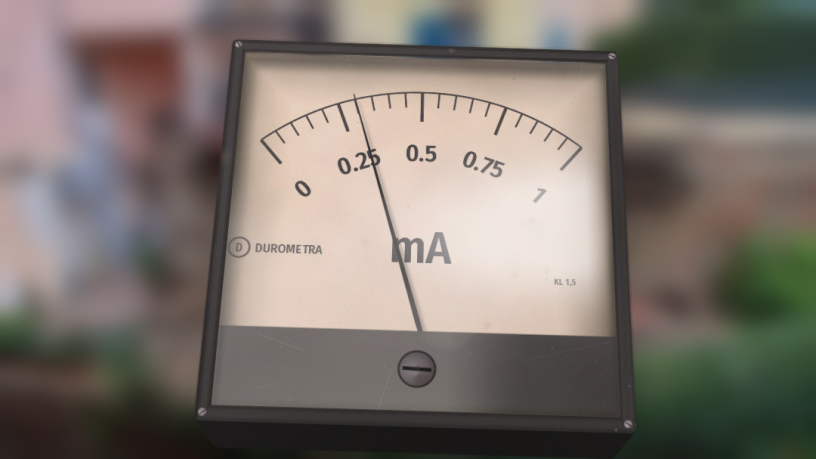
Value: **0.3** mA
